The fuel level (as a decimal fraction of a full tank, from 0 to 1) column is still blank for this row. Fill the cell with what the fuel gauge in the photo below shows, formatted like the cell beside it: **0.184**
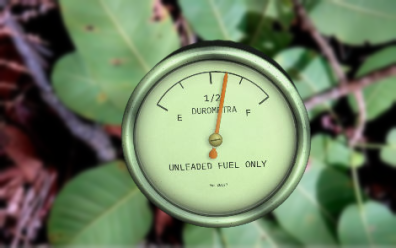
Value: **0.625**
